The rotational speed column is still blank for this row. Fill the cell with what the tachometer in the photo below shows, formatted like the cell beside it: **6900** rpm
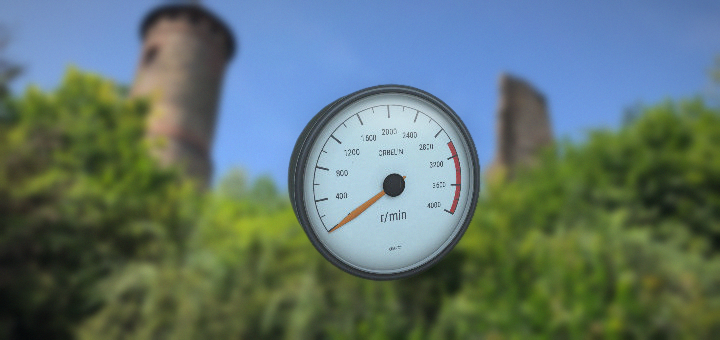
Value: **0** rpm
